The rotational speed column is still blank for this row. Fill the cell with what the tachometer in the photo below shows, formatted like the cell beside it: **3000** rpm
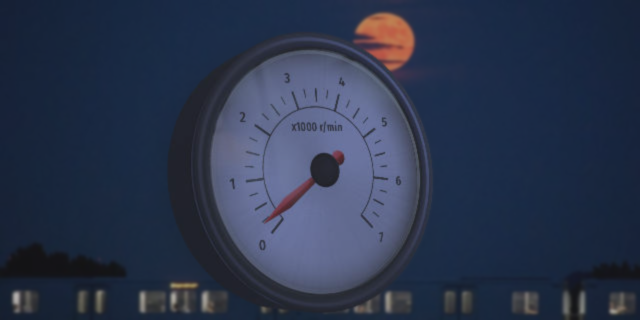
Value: **250** rpm
